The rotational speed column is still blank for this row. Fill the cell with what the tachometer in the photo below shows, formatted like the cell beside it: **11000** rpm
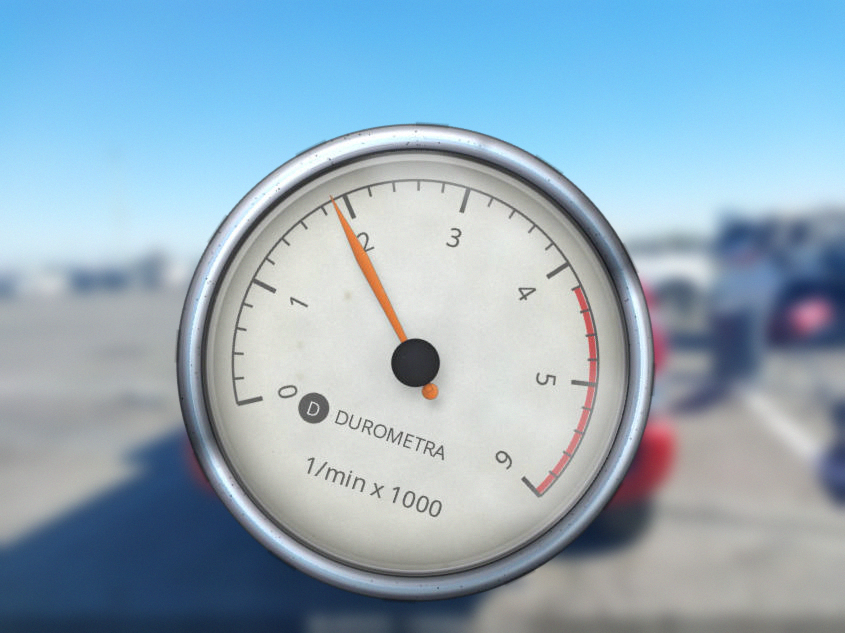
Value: **1900** rpm
